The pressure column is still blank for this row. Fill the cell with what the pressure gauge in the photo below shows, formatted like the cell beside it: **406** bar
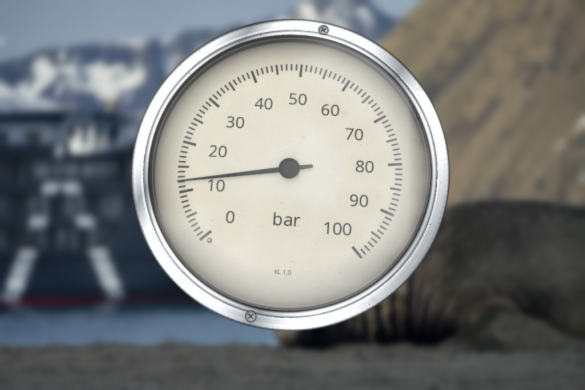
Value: **12** bar
